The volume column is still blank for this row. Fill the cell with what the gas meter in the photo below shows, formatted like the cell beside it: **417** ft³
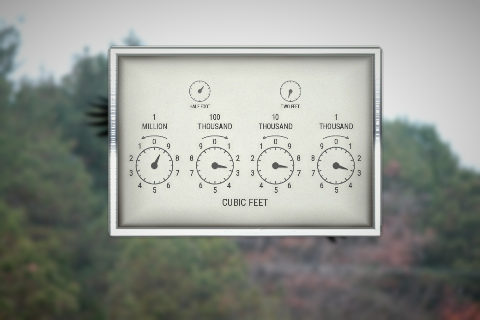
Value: **927300** ft³
